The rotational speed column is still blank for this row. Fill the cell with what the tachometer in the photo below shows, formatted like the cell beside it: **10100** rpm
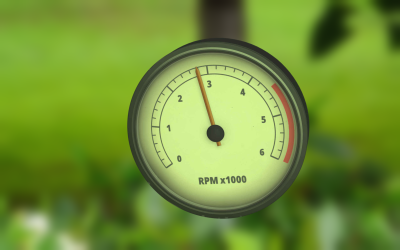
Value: **2800** rpm
